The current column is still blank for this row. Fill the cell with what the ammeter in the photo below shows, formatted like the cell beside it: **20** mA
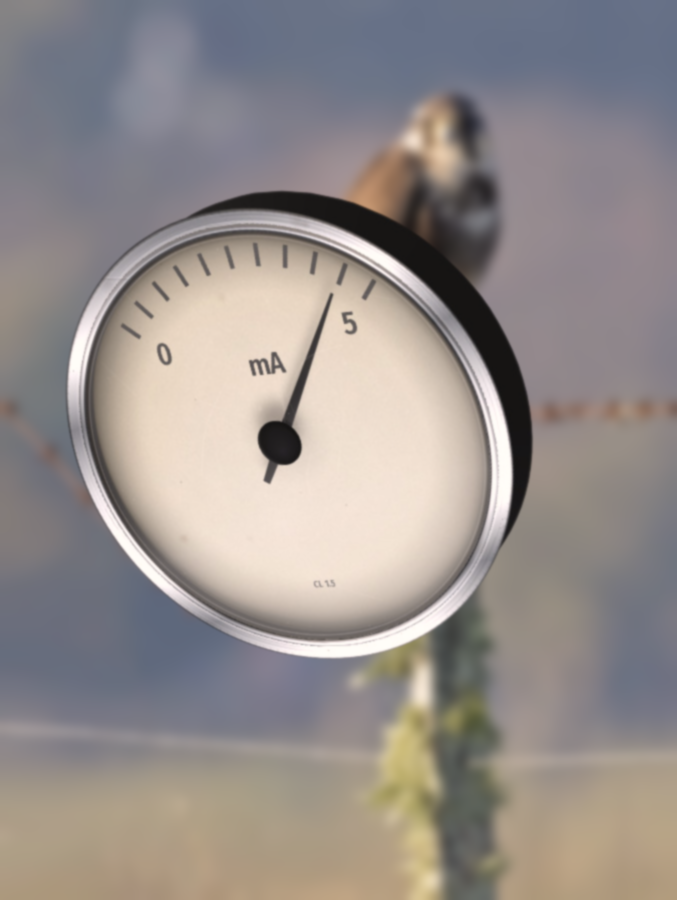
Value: **4.5** mA
